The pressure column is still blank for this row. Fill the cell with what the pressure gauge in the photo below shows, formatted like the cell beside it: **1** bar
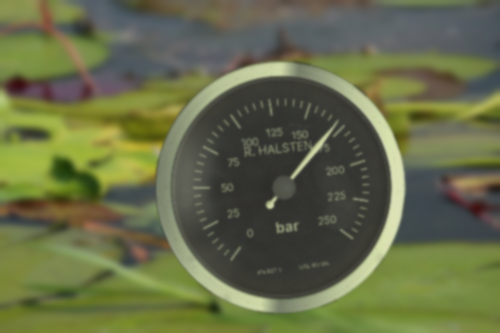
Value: **170** bar
